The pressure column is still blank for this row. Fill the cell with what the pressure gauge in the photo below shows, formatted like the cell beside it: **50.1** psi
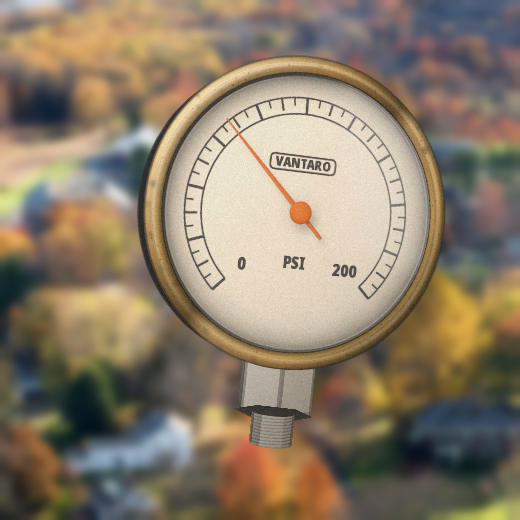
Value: **67.5** psi
